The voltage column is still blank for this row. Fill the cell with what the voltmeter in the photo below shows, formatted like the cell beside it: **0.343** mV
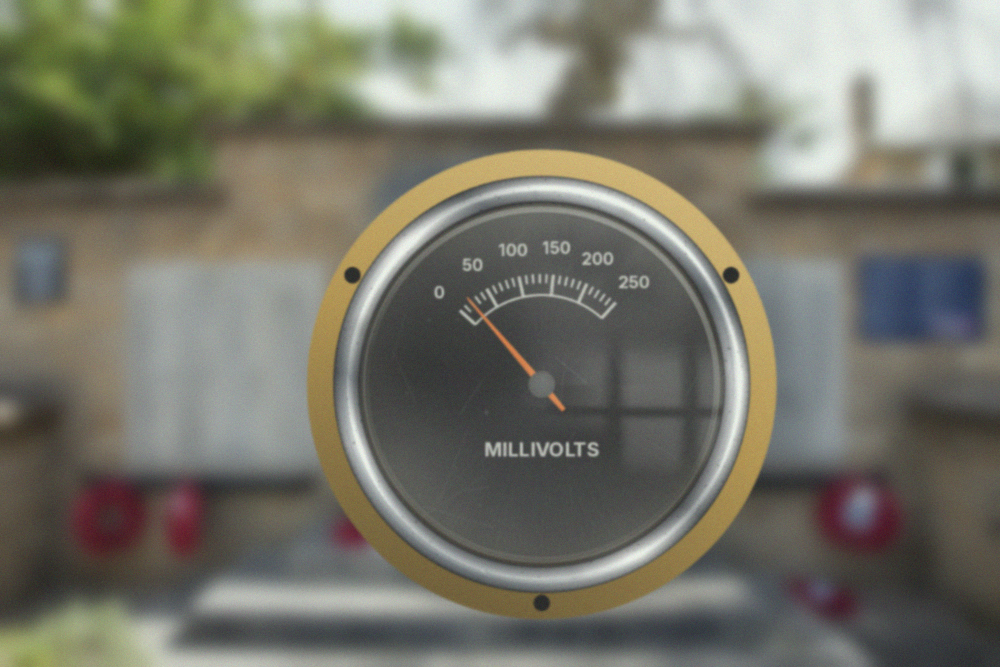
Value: **20** mV
